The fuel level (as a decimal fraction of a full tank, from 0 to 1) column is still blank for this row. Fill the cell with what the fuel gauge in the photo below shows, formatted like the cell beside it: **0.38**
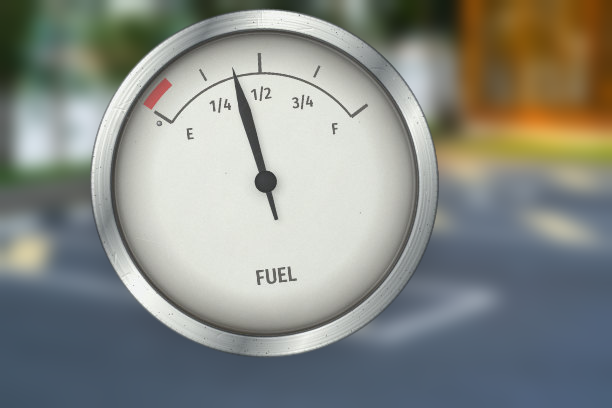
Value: **0.375**
